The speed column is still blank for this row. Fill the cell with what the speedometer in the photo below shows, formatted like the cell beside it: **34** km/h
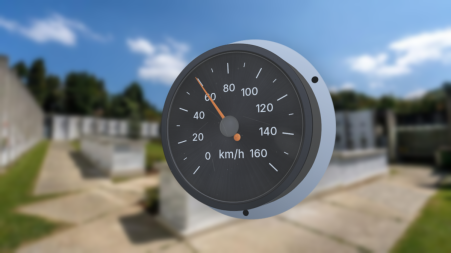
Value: **60** km/h
